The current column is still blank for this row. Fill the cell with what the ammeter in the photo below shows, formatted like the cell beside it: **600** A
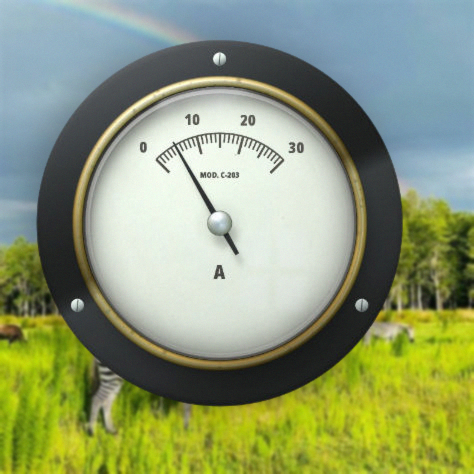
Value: **5** A
